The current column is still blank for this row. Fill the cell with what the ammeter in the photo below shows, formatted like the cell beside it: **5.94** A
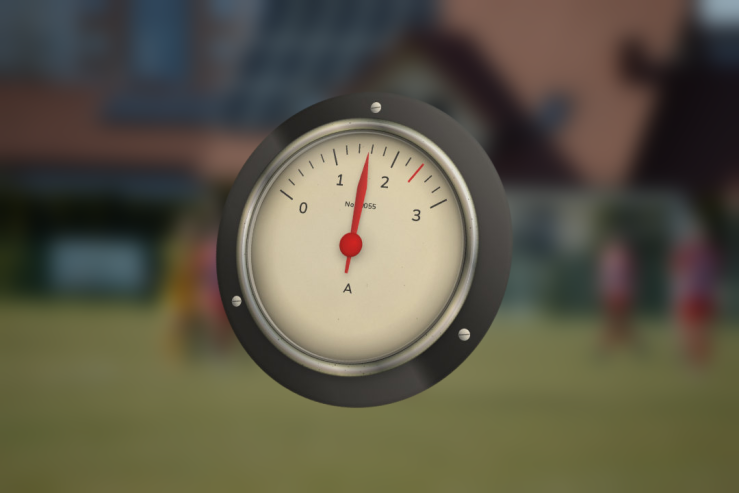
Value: **1.6** A
